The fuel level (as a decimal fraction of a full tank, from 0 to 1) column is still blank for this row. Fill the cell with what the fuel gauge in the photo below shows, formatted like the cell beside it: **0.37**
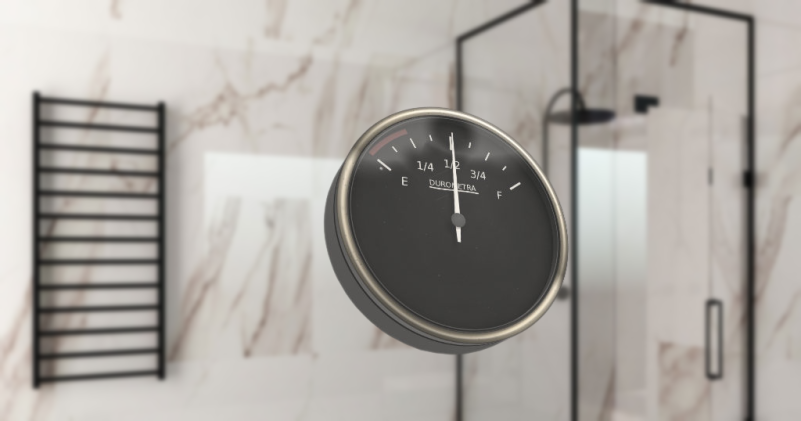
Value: **0.5**
